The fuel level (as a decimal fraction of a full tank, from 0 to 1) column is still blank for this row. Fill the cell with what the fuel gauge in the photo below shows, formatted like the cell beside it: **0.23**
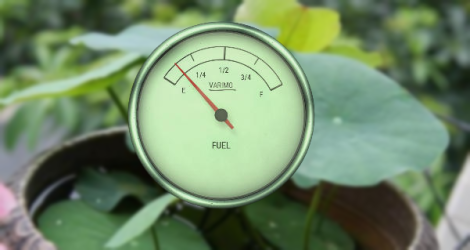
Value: **0.125**
